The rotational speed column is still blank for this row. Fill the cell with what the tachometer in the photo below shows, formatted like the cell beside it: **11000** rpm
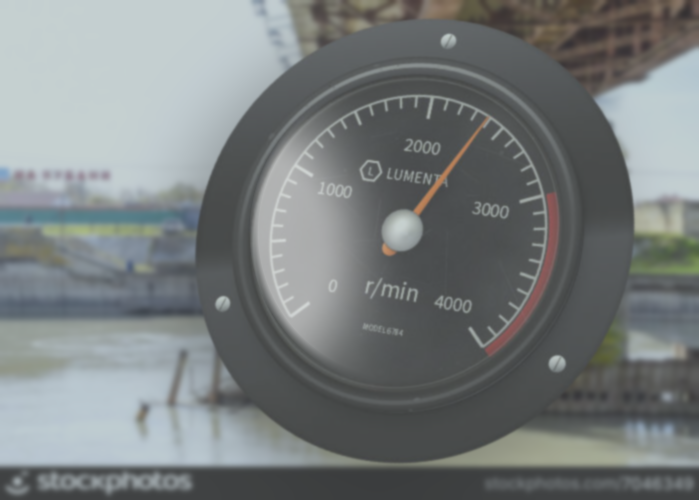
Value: **2400** rpm
